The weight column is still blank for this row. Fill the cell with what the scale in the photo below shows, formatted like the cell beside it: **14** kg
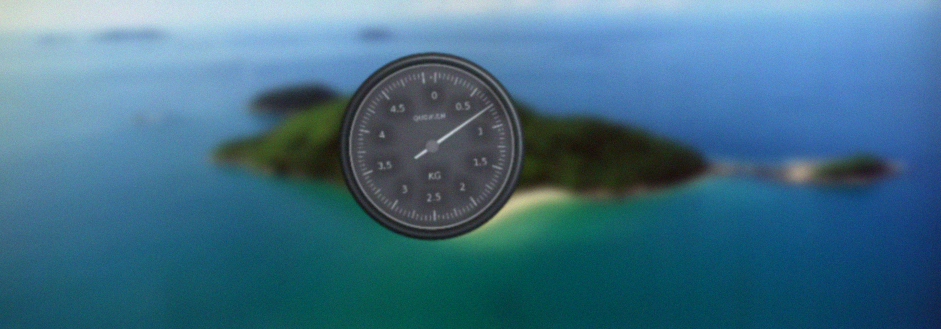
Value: **0.75** kg
